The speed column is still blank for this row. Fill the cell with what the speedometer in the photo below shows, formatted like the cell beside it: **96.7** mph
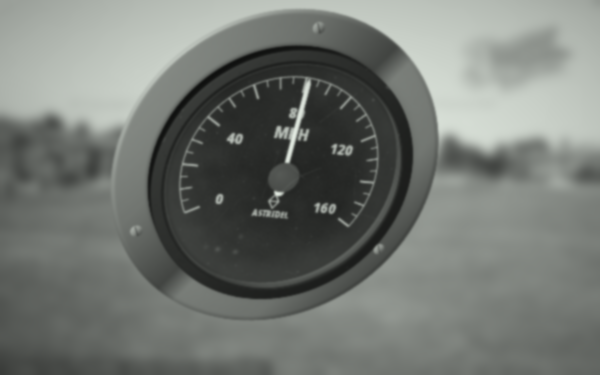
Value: **80** mph
